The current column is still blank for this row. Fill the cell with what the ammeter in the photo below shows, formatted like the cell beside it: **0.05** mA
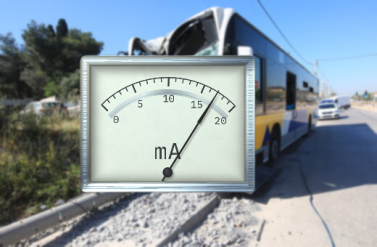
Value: **17** mA
